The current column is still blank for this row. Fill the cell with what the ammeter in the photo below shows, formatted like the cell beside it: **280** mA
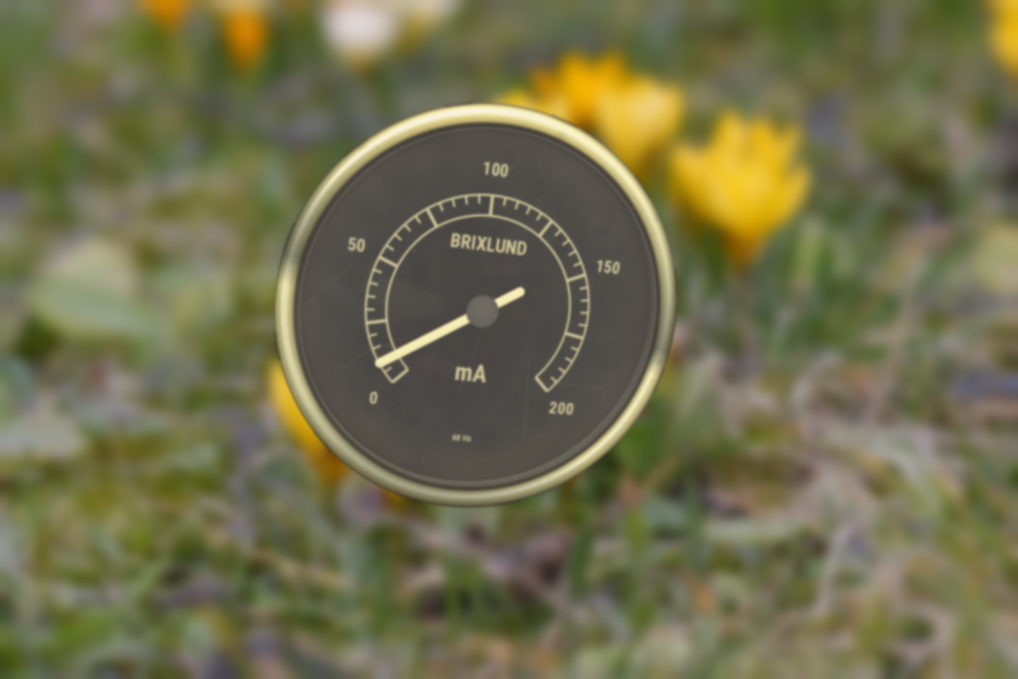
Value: **10** mA
